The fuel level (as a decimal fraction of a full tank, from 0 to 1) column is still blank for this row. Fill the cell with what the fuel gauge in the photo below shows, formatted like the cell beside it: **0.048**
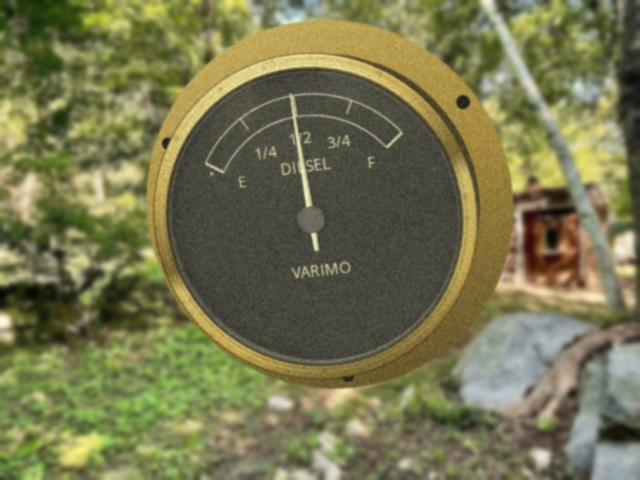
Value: **0.5**
